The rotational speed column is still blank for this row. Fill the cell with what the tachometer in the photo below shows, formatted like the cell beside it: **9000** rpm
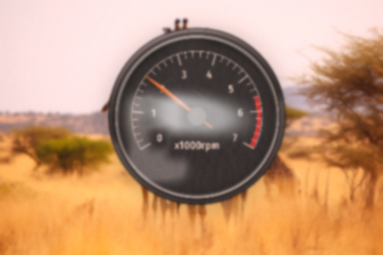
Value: **2000** rpm
